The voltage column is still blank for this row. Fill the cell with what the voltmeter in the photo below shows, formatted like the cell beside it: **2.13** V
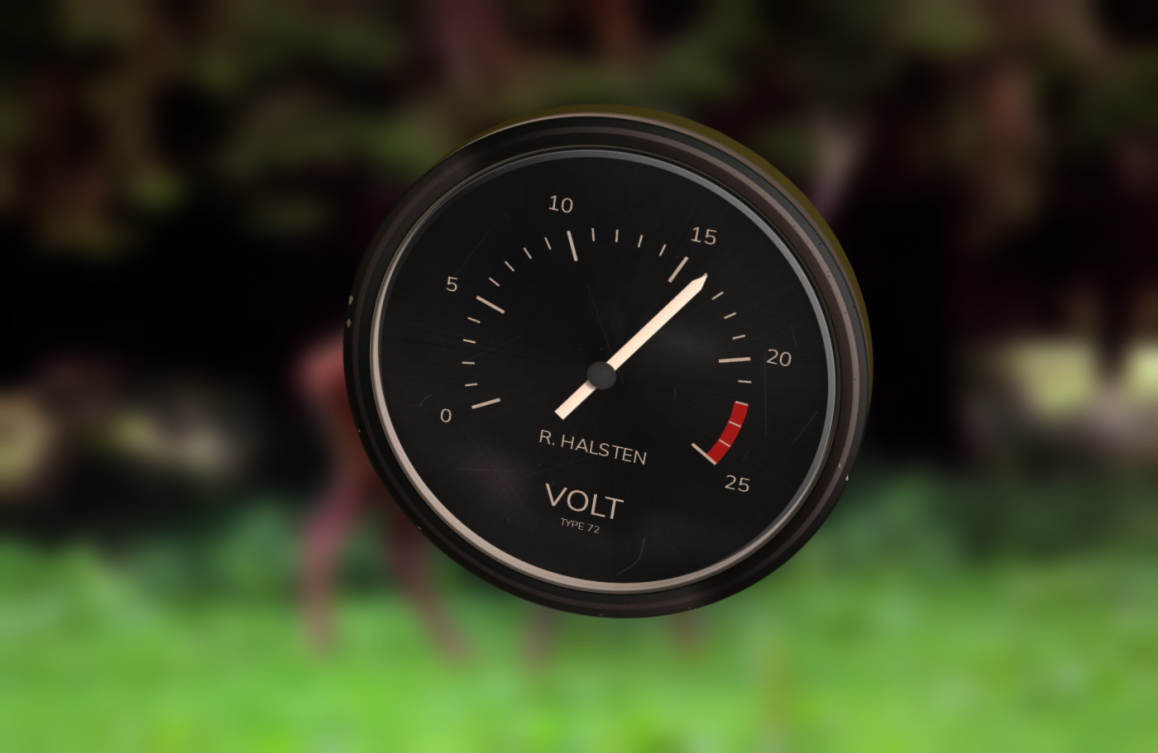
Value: **16** V
